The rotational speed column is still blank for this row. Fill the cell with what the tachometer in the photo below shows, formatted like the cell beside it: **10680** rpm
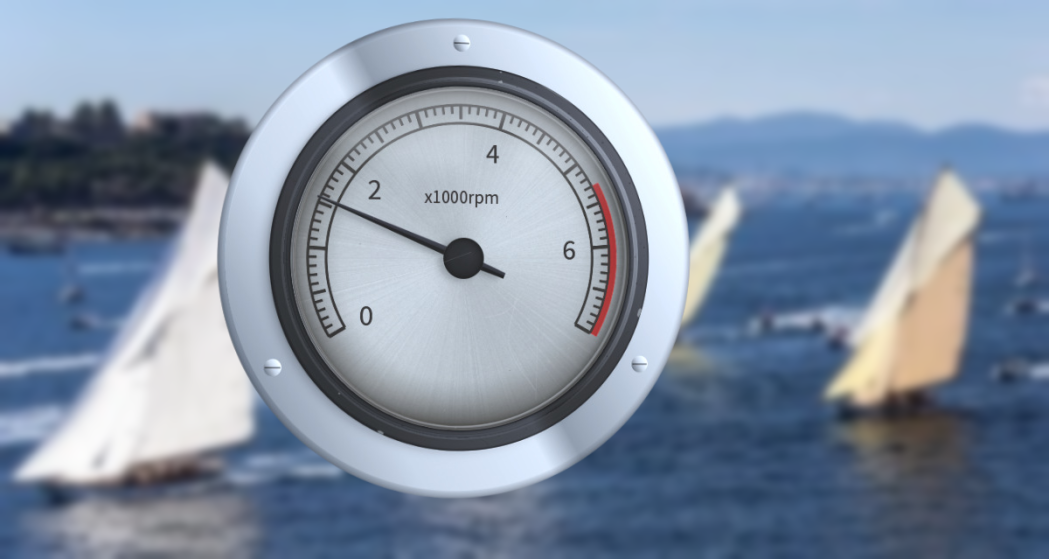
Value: **1550** rpm
